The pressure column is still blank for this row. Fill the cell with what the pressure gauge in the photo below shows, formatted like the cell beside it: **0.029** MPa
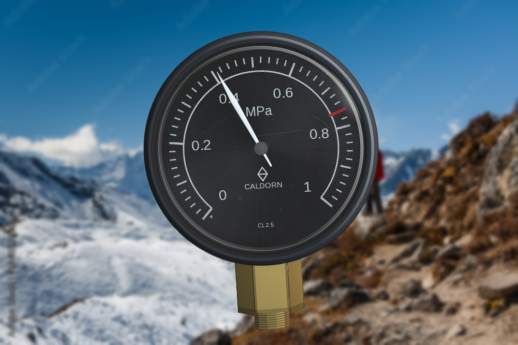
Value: **0.41** MPa
